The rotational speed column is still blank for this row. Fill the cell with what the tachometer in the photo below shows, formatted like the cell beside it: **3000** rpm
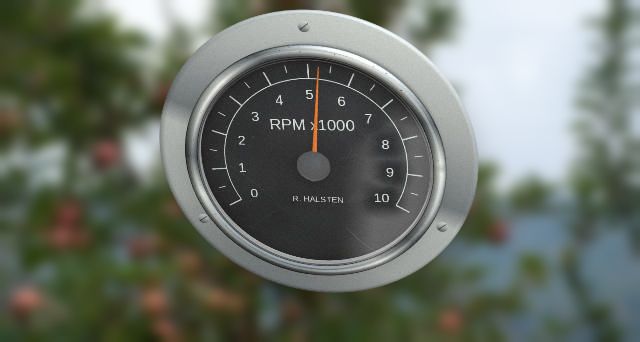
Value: **5250** rpm
